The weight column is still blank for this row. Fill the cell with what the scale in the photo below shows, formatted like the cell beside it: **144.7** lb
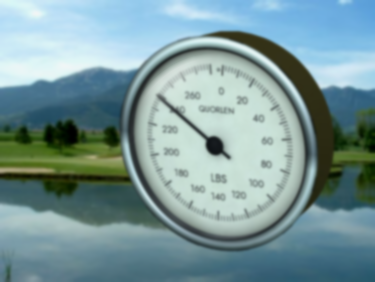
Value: **240** lb
